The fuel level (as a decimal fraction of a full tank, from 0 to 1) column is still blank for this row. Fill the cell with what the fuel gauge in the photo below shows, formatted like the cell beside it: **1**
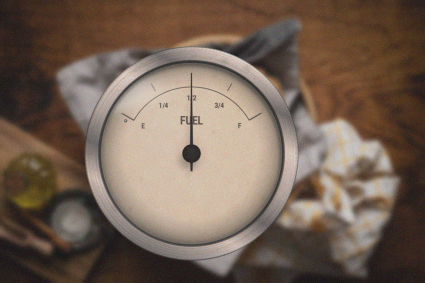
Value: **0.5**
